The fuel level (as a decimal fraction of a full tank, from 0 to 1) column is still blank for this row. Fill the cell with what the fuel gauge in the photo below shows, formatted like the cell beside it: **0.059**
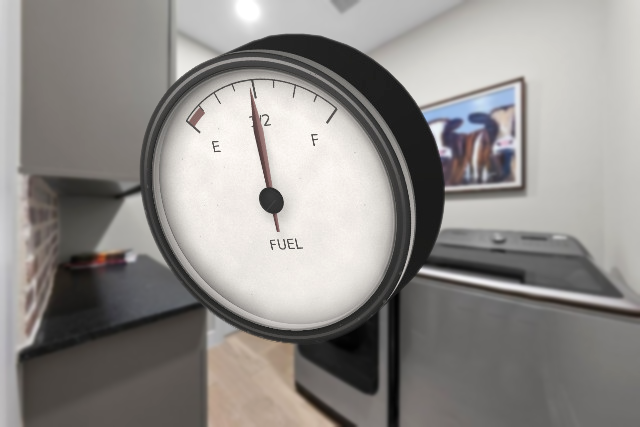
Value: **0.5**
